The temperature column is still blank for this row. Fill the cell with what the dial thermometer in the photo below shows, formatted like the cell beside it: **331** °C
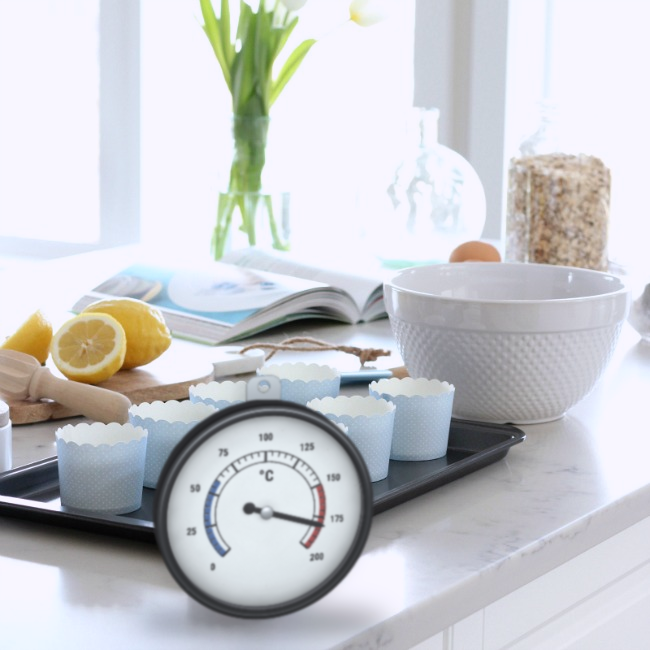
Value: **180** °C
